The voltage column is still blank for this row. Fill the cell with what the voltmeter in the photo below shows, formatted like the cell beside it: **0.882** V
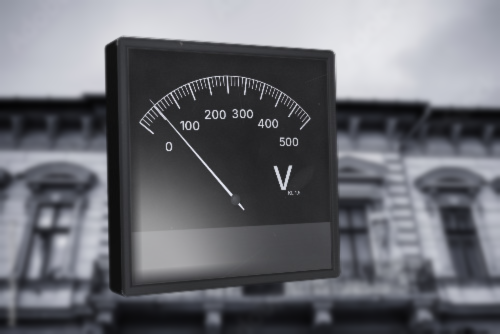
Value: **50** V
